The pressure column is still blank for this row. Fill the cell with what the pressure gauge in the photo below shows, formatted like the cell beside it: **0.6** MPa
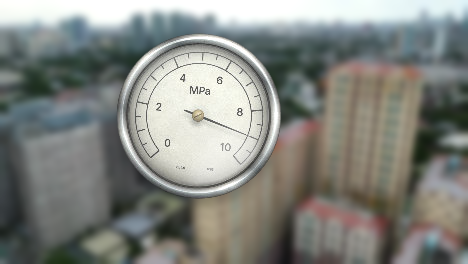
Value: **9** MPa
